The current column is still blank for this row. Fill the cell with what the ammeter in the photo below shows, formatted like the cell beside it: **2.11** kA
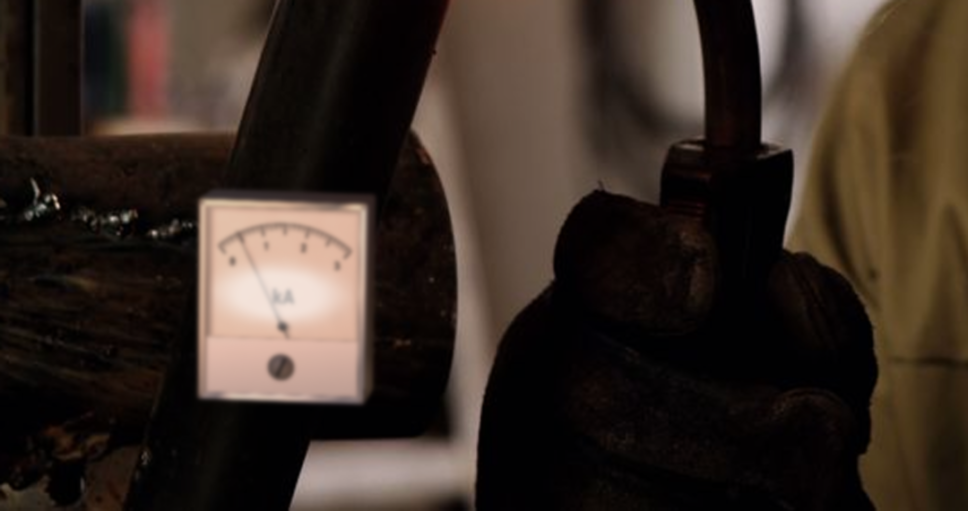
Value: **0.5** kA
